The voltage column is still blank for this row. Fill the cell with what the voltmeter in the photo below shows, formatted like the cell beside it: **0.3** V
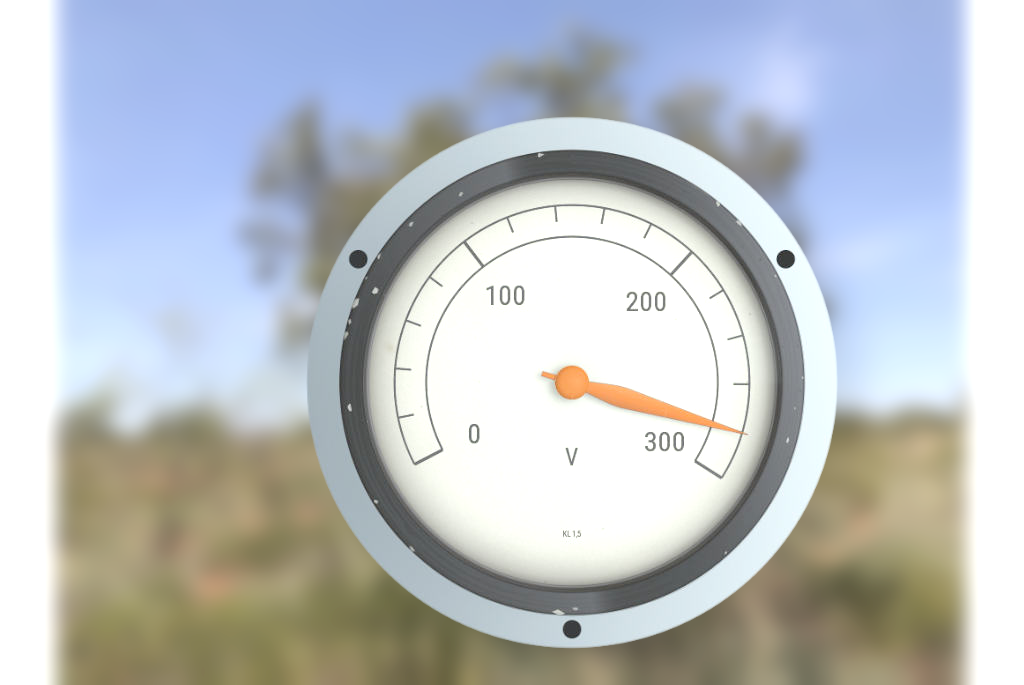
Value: **280** V
